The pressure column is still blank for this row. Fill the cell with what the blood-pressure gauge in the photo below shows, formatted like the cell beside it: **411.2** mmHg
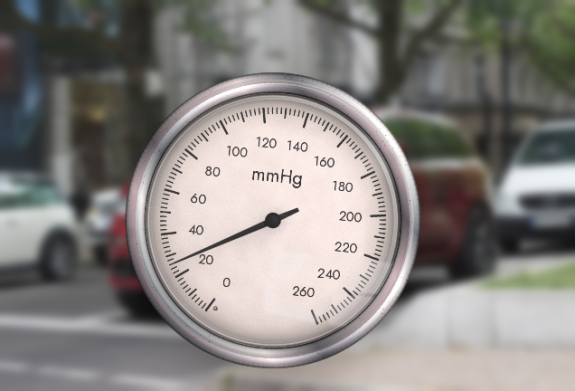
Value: **26** mmHg
